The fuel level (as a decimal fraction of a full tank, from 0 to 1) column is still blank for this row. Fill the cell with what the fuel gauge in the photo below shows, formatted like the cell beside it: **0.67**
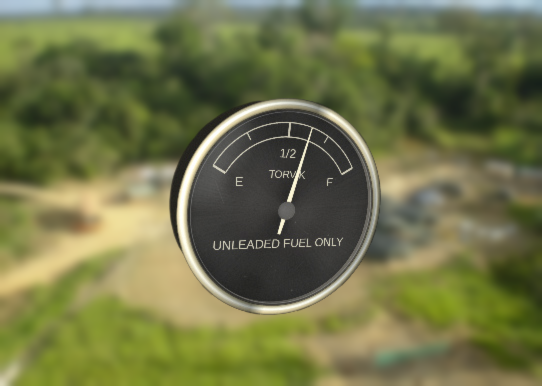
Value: **0.625**
